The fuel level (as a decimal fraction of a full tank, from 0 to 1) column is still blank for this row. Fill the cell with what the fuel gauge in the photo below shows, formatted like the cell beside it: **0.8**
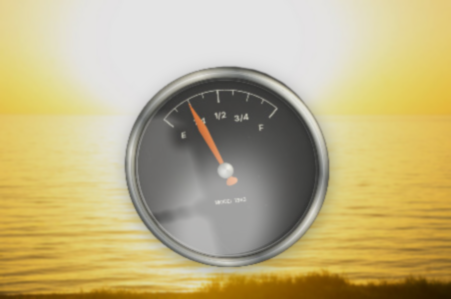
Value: **0.25**
